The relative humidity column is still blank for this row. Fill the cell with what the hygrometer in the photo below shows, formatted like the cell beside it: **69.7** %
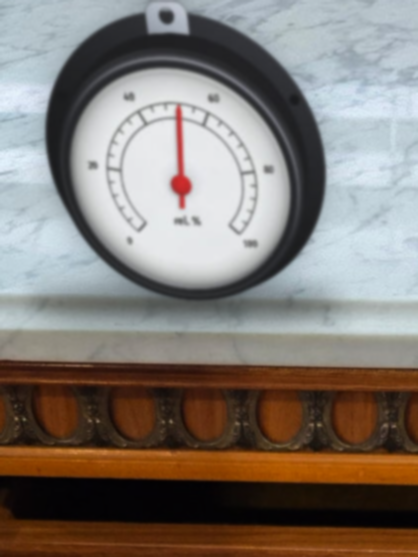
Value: **52** %
